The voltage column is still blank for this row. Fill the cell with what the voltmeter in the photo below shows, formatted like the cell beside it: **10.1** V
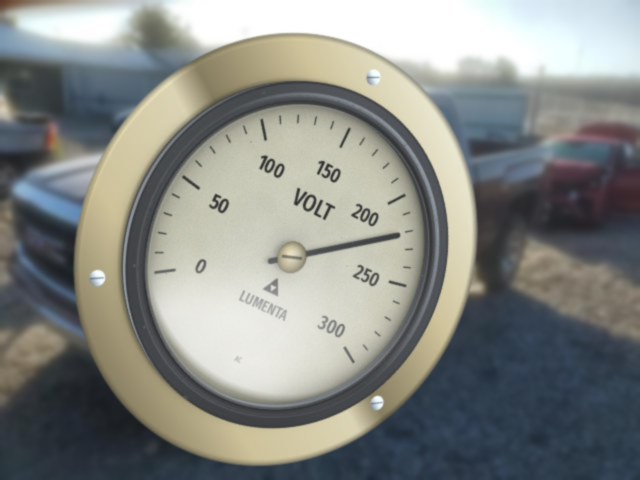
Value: **220** V
